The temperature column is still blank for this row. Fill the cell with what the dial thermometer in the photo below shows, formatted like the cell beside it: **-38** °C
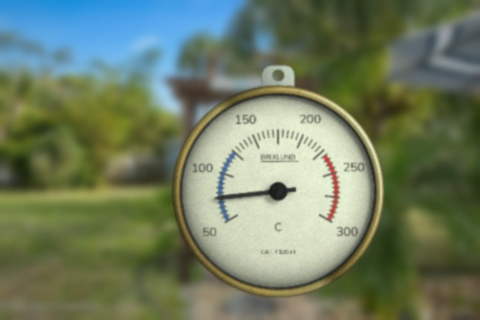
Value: **75** °C
